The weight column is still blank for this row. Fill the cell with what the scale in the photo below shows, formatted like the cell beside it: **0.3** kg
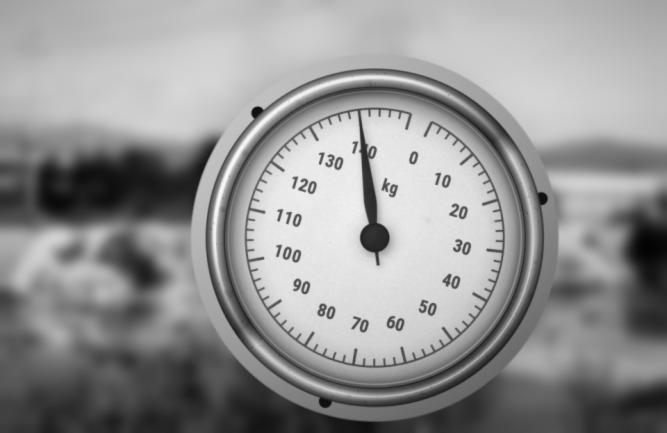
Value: **140** kg
